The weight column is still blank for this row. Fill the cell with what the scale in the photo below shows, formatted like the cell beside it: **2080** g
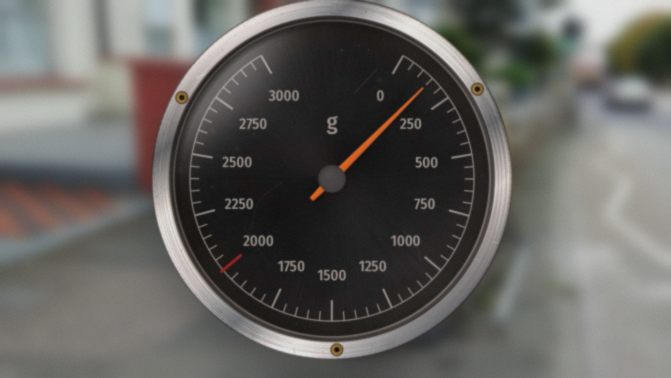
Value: **150** g
